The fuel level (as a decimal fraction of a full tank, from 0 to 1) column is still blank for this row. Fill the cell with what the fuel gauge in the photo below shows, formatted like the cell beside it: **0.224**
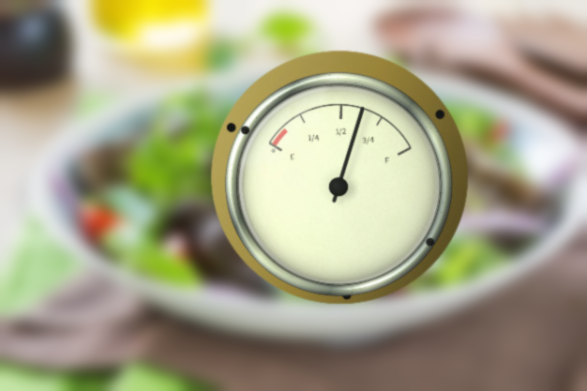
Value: **0.625**
